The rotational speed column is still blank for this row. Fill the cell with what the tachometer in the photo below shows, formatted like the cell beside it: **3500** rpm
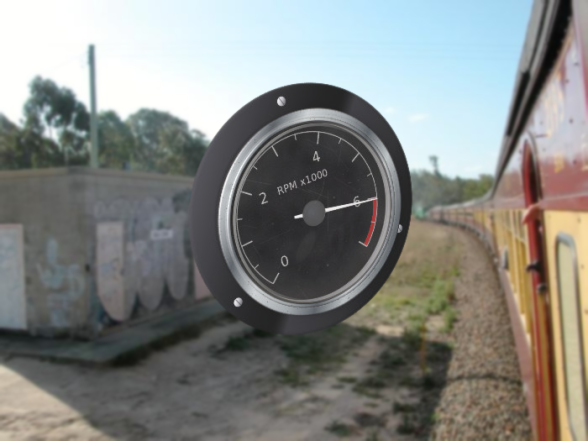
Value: **6000** rpm
